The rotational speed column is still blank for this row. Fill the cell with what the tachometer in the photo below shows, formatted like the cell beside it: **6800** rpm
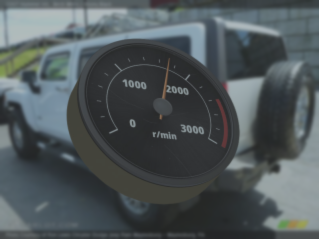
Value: **1700** rpm
